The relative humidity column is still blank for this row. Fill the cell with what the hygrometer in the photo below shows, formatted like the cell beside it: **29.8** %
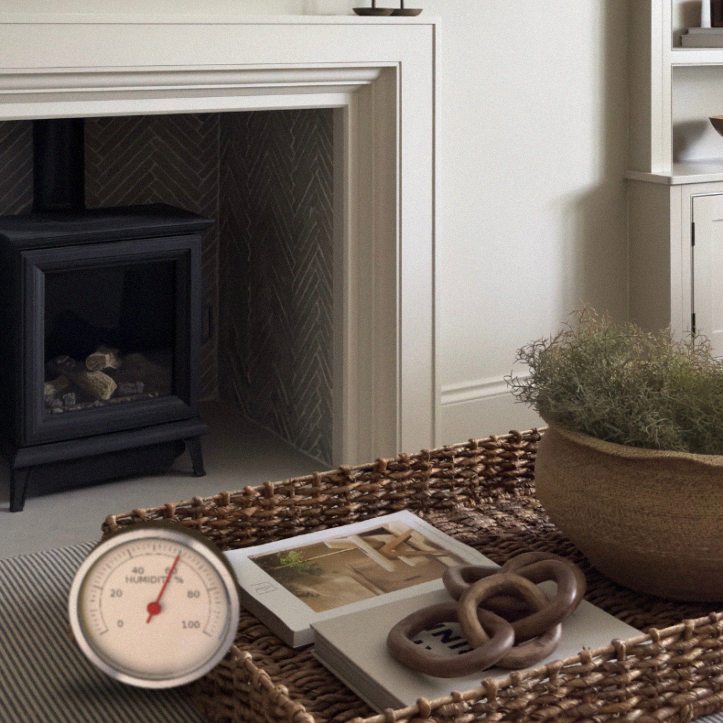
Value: **60** %
